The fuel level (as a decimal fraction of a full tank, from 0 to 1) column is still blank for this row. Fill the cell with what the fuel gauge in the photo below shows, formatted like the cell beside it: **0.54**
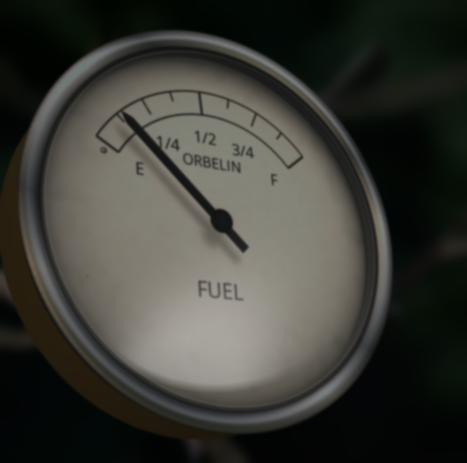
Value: **0.125**
